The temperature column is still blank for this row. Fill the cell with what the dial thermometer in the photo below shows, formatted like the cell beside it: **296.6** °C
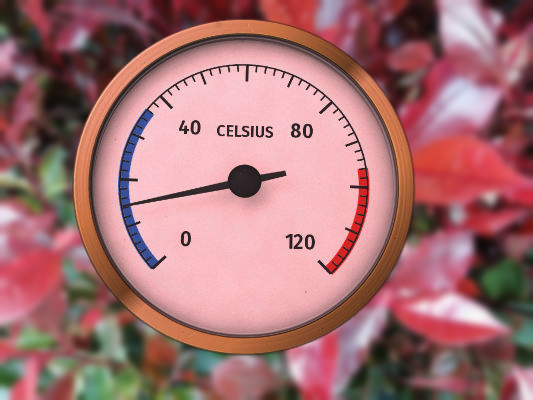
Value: **14** °C
